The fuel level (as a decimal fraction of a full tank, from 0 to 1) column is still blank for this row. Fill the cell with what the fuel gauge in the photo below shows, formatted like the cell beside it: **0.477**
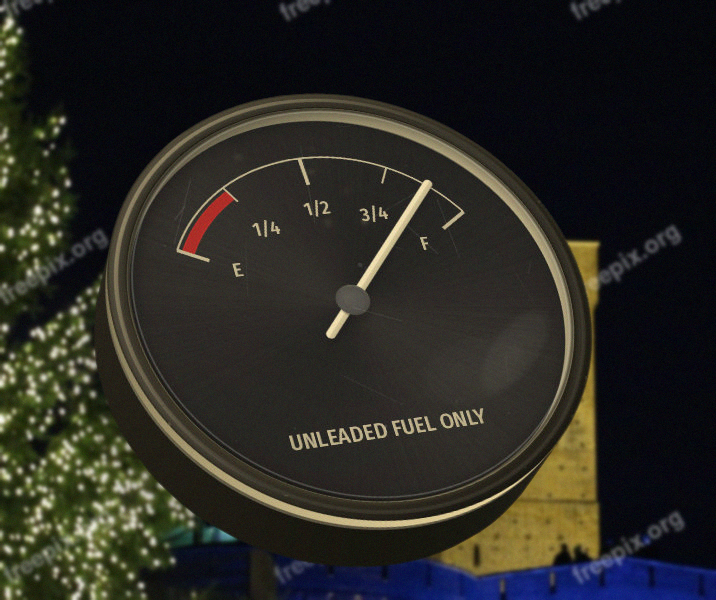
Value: **0.875**
